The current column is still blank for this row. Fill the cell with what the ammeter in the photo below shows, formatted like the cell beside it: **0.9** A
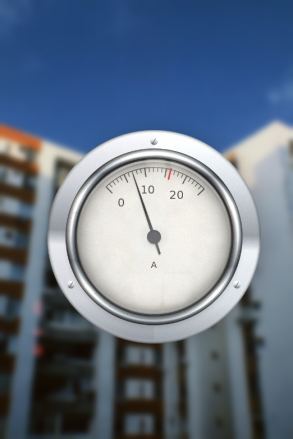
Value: **7** A
